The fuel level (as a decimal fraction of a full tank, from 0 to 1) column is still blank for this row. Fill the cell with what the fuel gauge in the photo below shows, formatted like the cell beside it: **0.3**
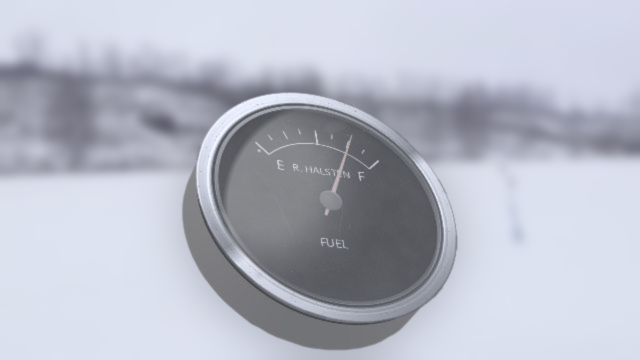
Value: **0.75**
